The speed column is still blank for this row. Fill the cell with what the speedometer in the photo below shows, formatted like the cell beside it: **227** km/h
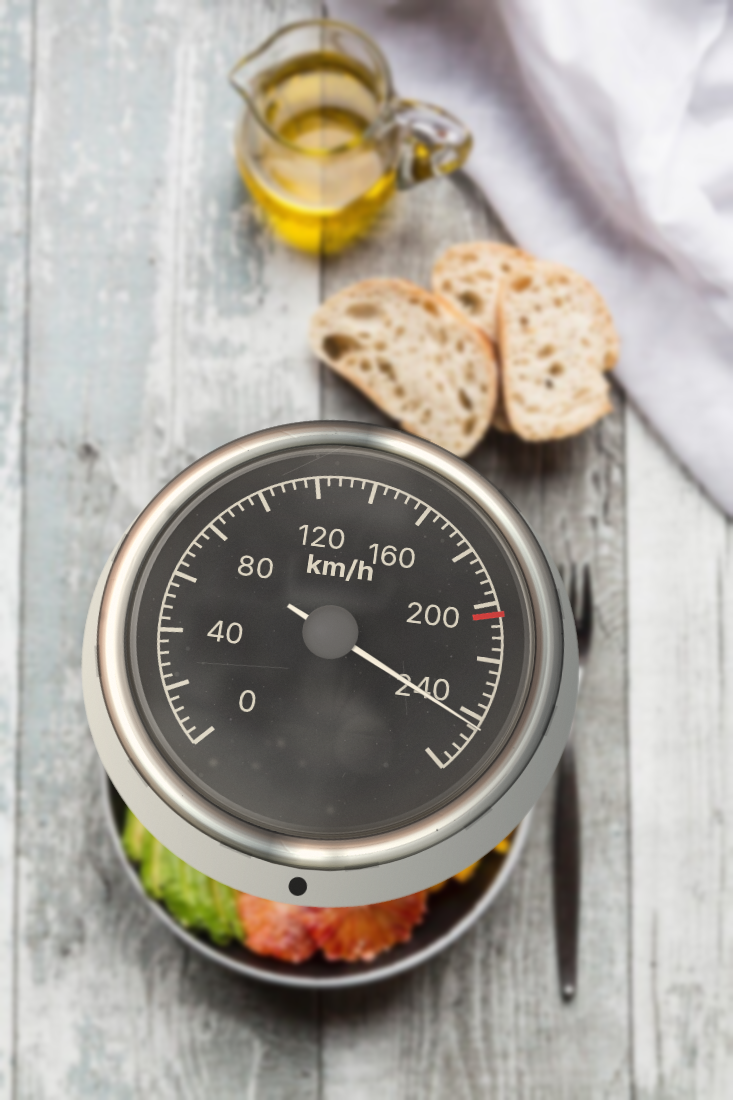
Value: **244** km/h
